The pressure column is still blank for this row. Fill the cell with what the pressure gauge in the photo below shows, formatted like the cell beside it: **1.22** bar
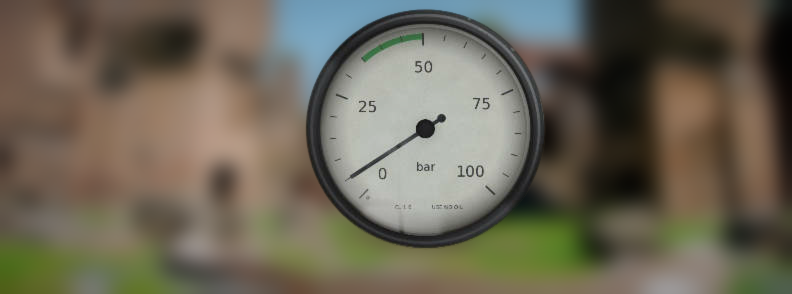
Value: **5** bar
